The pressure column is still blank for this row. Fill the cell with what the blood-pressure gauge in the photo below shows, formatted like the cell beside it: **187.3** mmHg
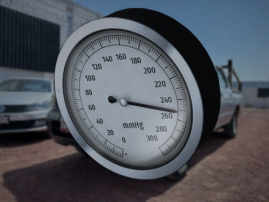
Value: **250** mmHg
